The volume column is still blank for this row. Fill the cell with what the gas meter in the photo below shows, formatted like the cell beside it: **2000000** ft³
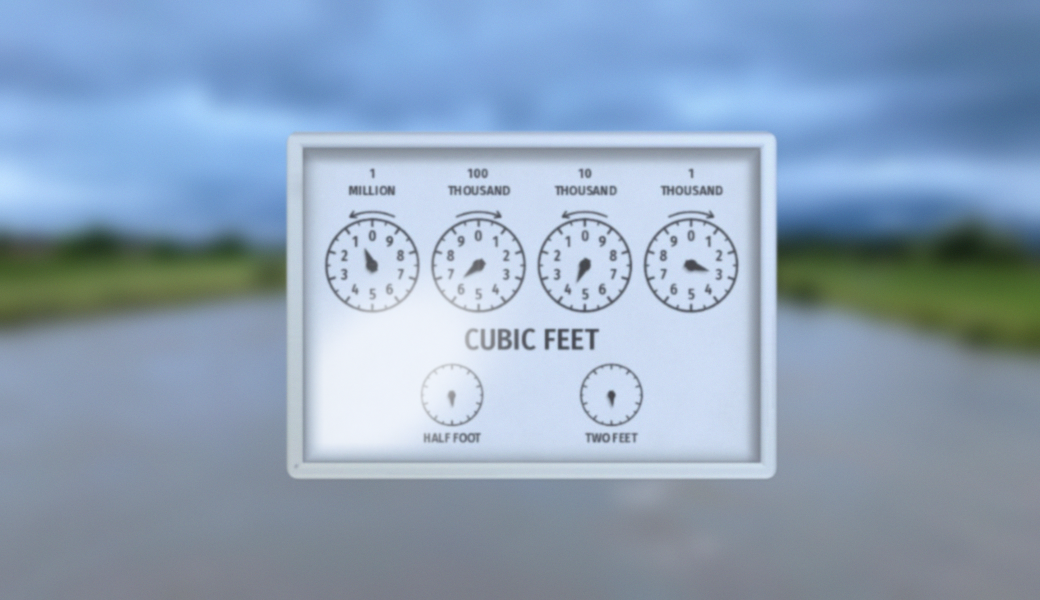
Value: **64300** ft³
